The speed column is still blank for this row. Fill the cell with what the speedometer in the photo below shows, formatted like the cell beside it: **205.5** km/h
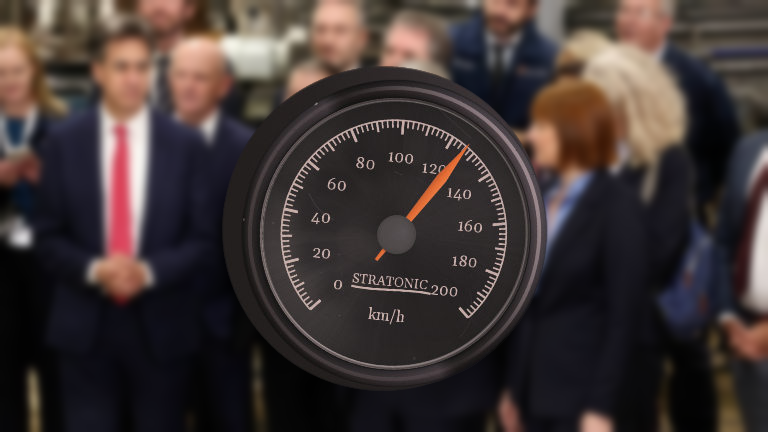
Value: **126** km/h
